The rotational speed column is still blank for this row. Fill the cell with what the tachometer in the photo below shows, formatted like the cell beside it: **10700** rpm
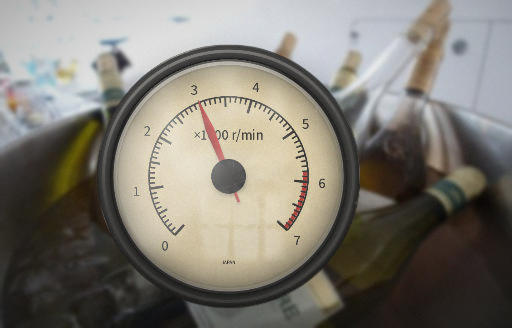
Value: **3000** rpm
